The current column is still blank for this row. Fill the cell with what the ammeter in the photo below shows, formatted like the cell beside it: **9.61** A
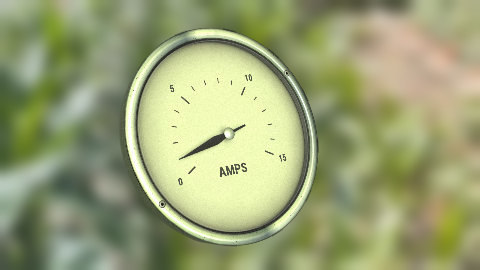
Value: **1** A
